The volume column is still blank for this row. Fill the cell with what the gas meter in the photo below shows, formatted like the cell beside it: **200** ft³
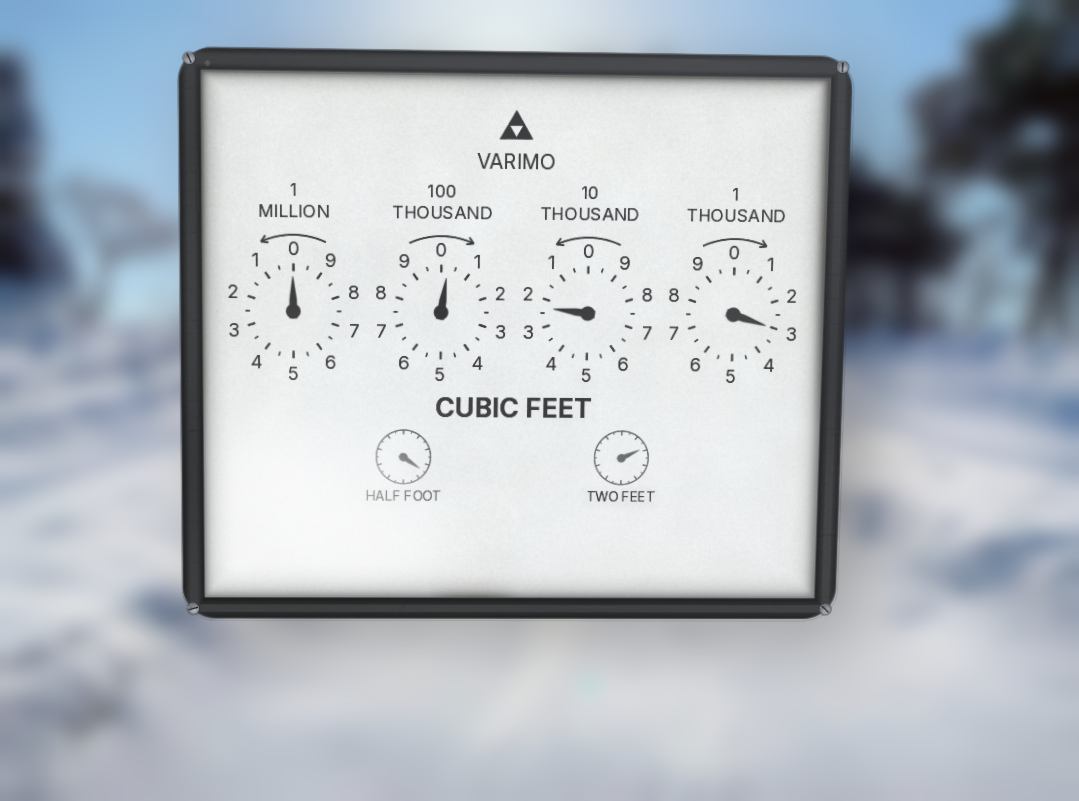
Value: **2300** ft³
